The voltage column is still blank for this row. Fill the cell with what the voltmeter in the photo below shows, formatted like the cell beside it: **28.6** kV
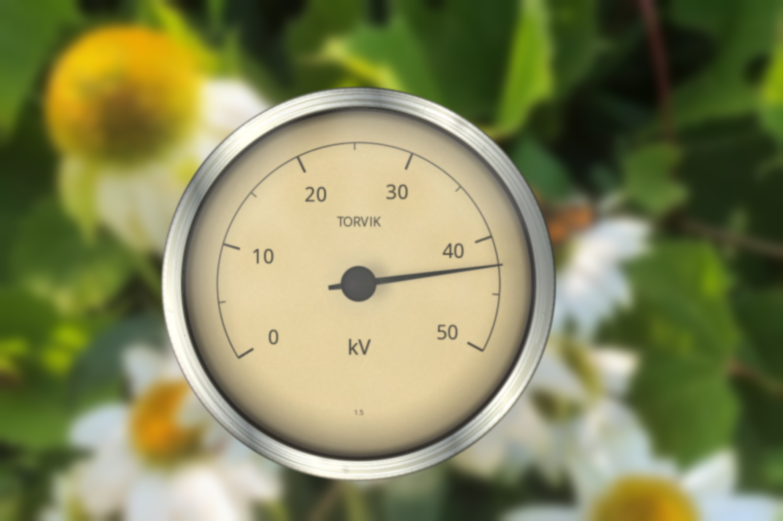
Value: **42.5** kV
